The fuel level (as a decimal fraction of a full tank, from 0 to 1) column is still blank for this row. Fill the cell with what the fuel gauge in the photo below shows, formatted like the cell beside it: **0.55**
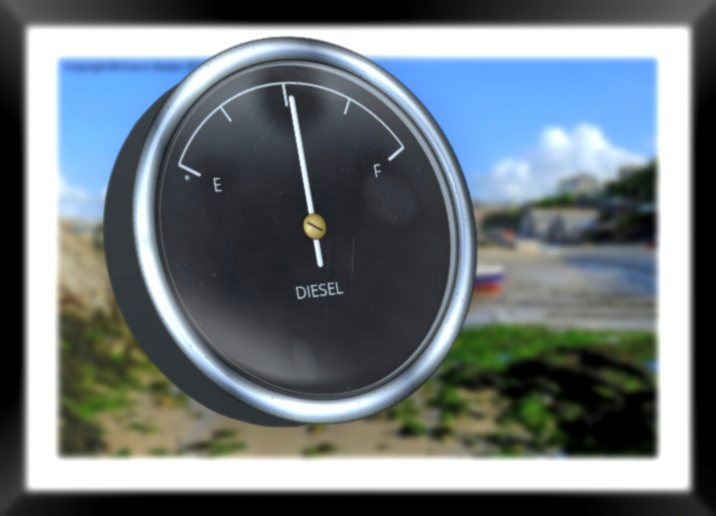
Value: **0.5**
